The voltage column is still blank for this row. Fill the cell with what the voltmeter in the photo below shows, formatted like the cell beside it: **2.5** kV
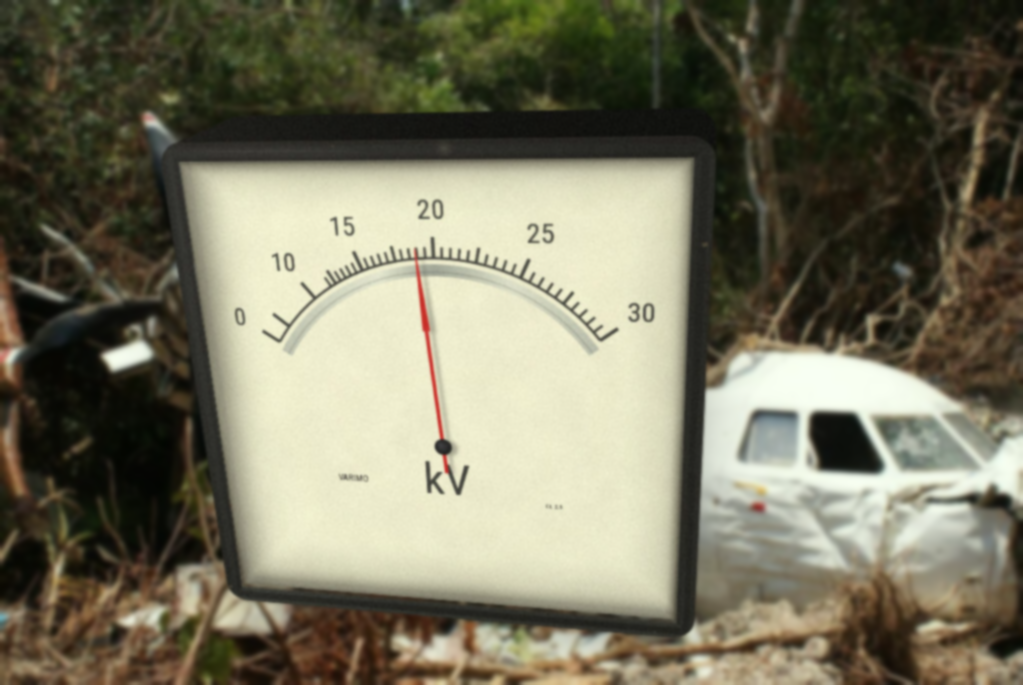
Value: **19** kV
